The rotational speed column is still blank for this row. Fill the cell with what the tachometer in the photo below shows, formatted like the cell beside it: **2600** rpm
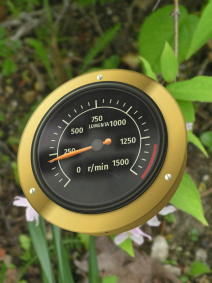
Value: **200** rpm
